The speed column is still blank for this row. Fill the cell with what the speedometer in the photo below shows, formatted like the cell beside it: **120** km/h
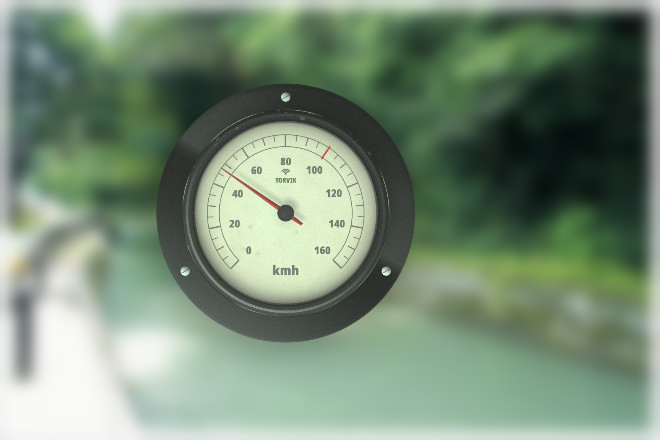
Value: **47.5** km/h
